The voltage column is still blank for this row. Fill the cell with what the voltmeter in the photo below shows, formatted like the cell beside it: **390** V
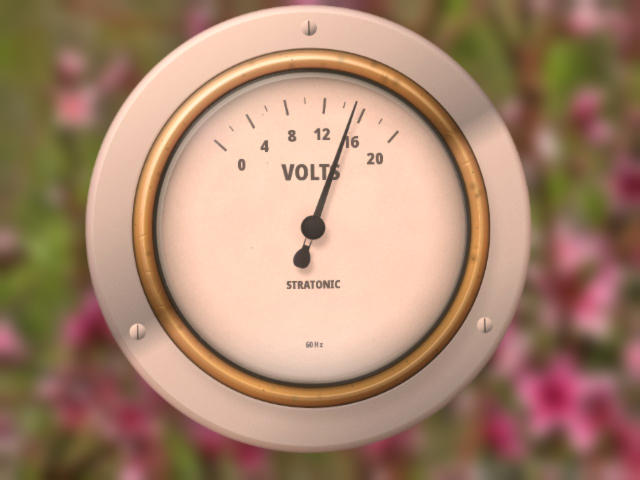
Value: **15** V
